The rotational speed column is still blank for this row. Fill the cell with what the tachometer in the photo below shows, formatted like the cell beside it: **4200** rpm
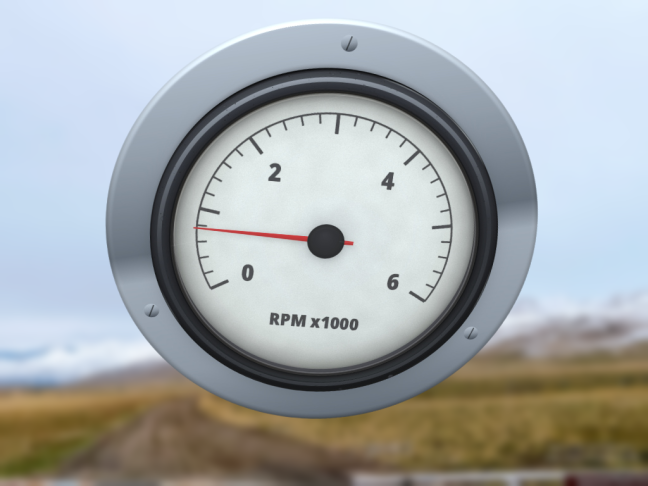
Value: **800** rpm
